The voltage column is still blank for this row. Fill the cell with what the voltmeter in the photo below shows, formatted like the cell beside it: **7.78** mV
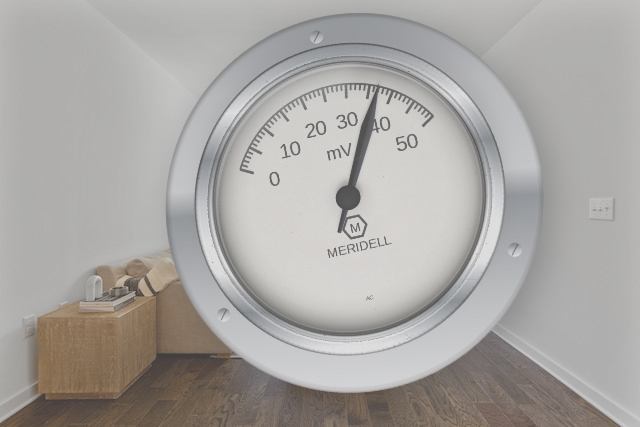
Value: **37** mV
